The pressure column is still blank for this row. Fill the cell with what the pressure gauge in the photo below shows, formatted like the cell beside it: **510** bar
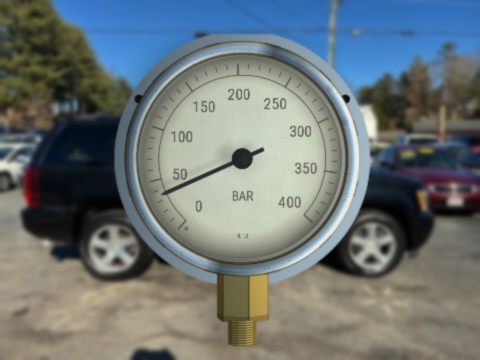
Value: **35** bar
